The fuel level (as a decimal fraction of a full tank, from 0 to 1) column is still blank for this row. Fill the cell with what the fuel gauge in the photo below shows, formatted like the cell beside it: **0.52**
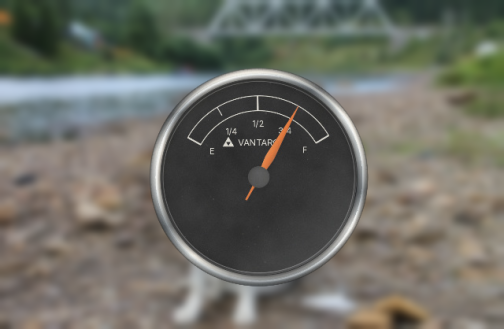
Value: **0.75**
